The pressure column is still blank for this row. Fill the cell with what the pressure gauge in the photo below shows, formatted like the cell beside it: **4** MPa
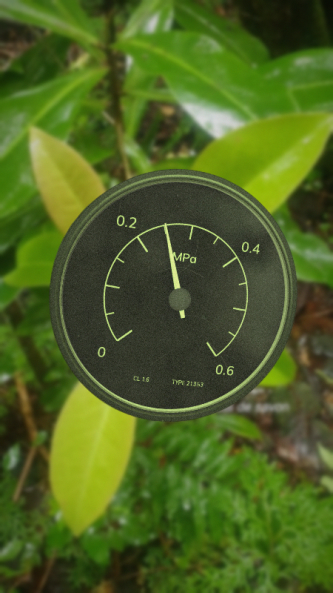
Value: **0.25** MPa
